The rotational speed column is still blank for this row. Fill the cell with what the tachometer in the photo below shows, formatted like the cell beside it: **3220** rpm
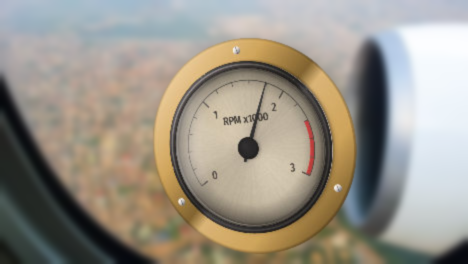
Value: **1800** rpm
